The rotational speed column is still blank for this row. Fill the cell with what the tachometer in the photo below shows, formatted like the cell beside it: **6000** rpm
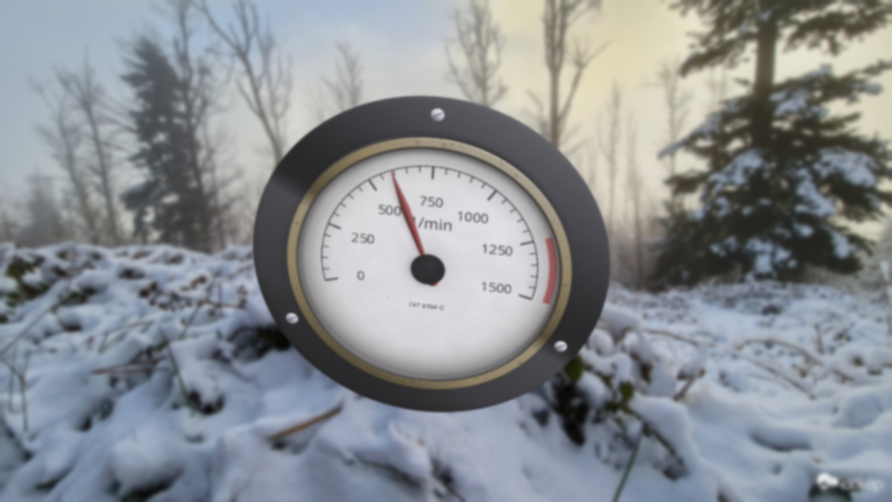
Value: **600** rpm
